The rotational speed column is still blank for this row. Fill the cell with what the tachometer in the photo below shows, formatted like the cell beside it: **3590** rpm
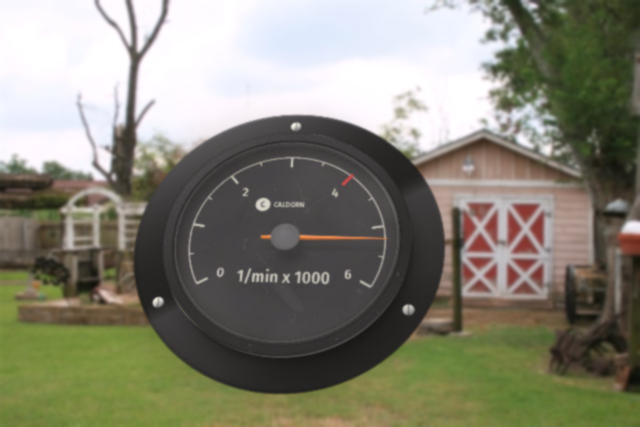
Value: **5250** rpm
